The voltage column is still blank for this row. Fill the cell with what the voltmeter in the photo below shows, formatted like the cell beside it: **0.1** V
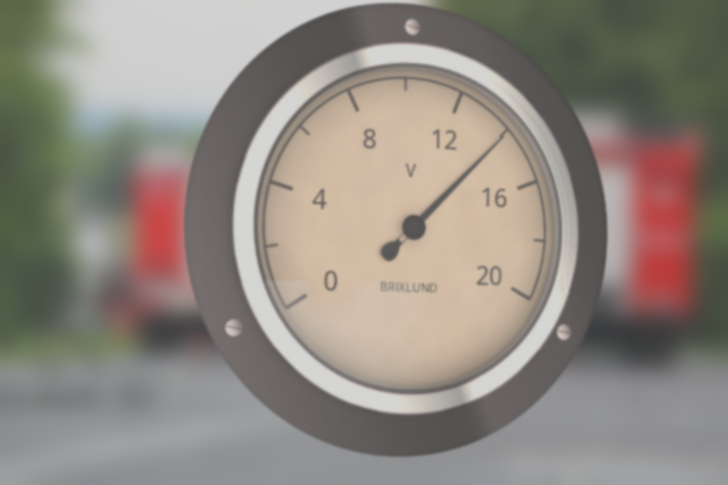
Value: **14** V
